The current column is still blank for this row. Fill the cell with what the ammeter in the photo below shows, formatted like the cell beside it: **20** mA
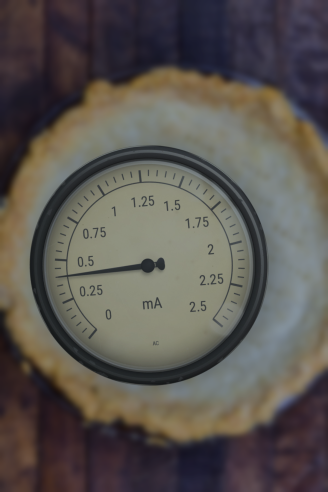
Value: **0.4** mA
